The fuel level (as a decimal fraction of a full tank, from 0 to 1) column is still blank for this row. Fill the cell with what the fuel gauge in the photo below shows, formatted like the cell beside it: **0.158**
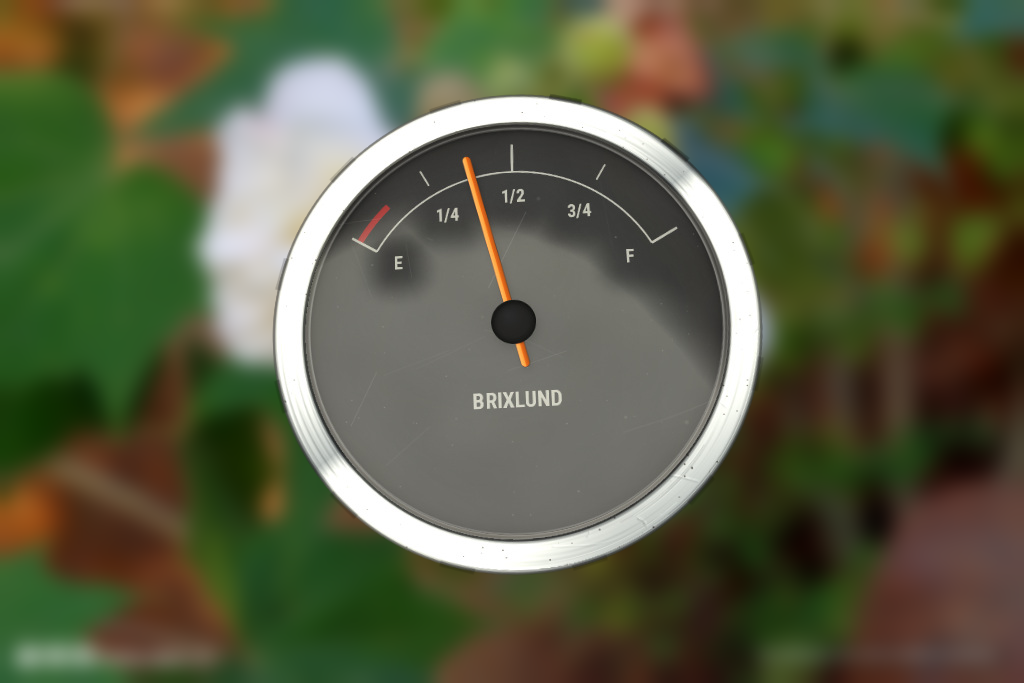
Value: **0.375**
